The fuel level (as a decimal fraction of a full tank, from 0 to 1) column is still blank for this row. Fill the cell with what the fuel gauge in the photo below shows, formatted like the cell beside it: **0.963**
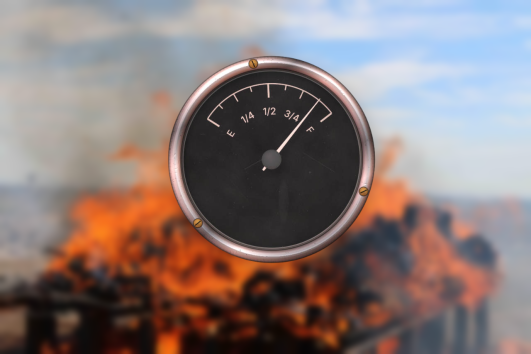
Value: **0.875**
